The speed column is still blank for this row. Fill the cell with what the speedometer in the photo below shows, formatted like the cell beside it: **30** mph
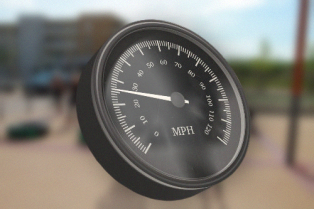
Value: **25** mph
